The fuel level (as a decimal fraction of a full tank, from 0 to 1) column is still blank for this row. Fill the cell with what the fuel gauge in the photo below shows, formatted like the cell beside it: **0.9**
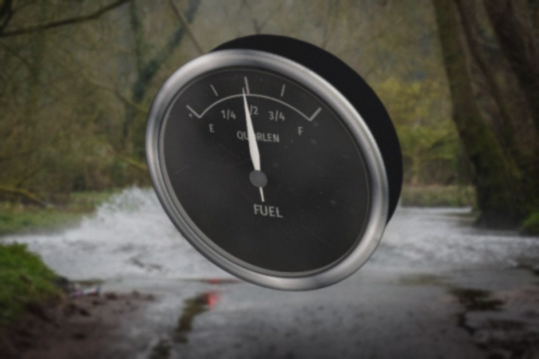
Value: **0.5**
